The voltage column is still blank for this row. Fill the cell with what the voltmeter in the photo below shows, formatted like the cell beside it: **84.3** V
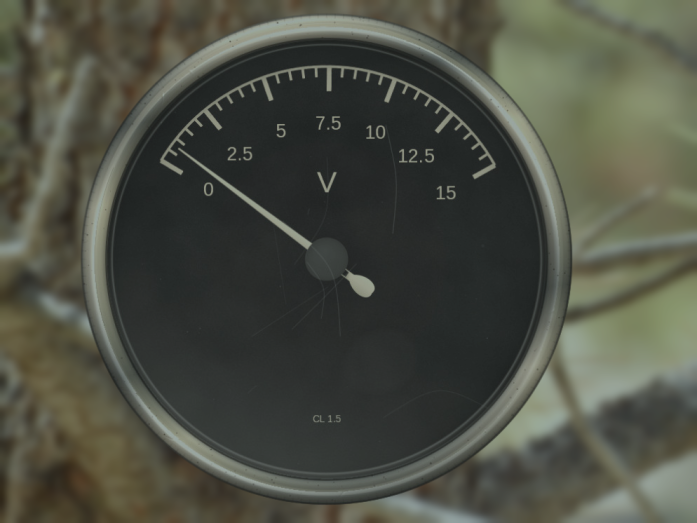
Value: **0.75** V
